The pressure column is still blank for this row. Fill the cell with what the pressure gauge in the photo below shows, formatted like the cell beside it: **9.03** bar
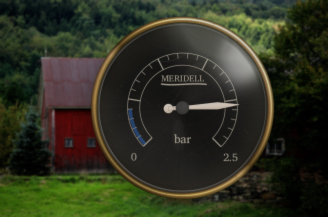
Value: **2.05** bar
